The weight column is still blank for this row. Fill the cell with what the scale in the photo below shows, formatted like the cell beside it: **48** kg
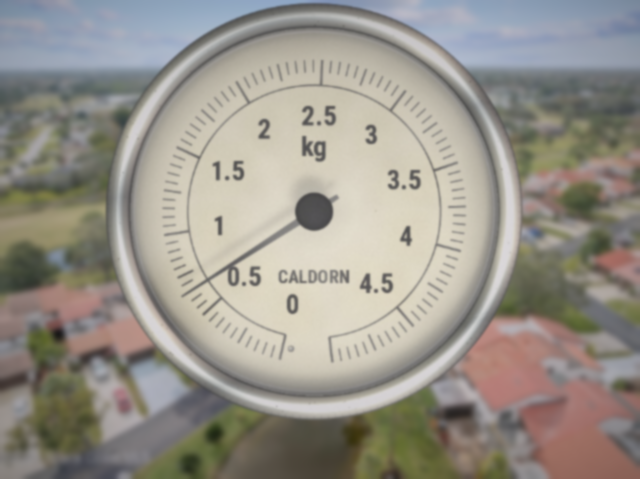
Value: **0.65** kg
